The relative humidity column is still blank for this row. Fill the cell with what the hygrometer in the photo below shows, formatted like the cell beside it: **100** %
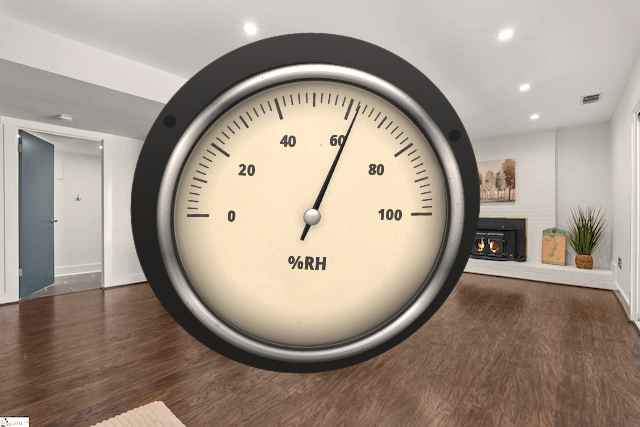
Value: **62** %
